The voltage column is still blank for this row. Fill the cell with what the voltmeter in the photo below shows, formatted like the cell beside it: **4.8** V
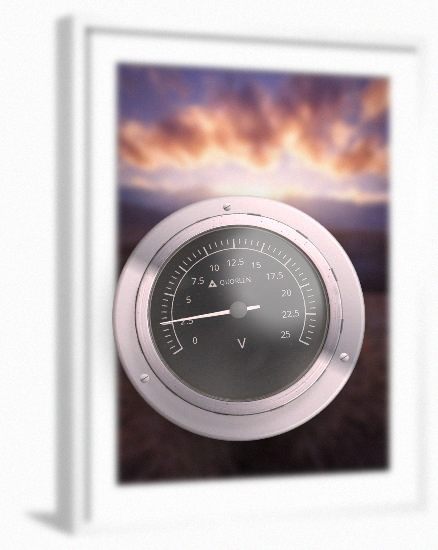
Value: **2.5** V
